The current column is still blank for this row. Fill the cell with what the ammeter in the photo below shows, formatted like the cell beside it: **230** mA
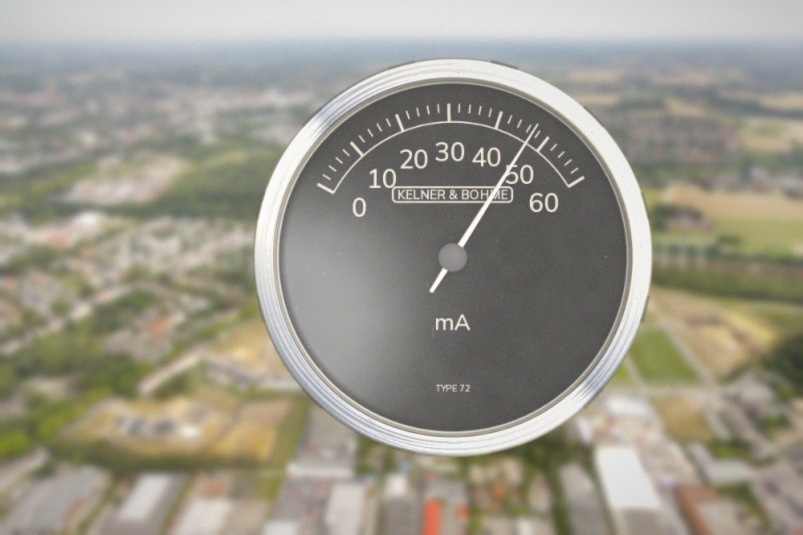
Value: **47** mA
